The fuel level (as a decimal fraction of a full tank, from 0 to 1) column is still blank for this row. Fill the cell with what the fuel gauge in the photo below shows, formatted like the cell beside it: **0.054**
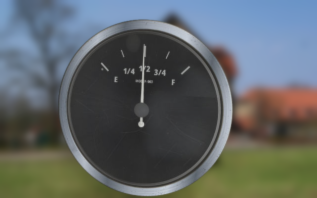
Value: **0.5**
